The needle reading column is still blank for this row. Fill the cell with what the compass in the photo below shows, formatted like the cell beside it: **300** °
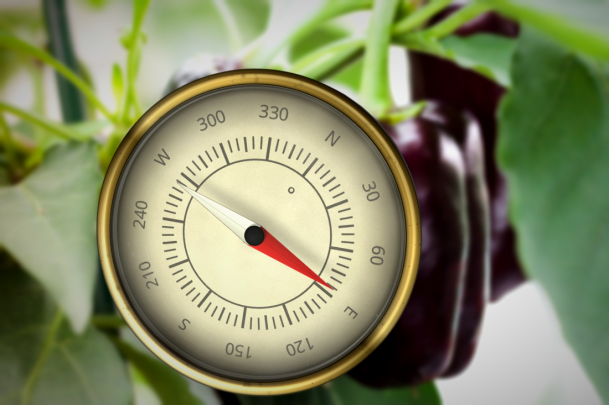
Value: **85** °
